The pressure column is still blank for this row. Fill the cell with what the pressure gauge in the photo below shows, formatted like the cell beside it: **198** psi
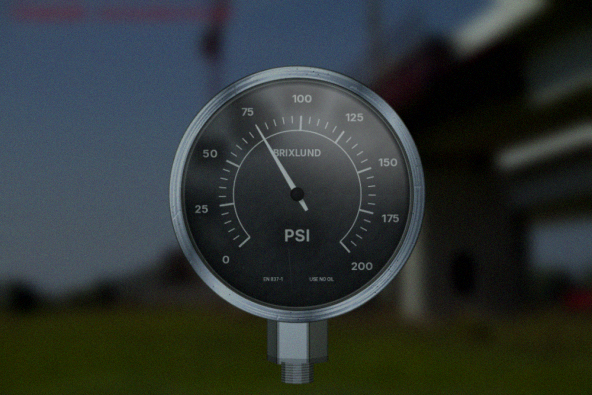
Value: **75** psi
